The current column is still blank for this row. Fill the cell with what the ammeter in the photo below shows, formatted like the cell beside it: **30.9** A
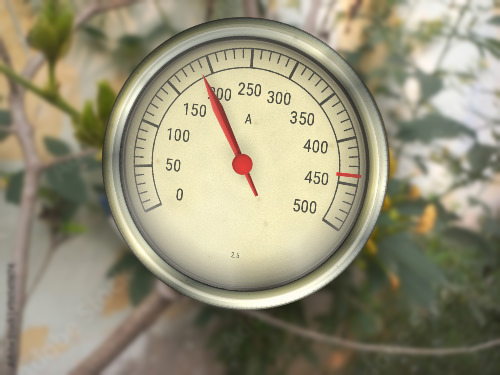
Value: **190** A
